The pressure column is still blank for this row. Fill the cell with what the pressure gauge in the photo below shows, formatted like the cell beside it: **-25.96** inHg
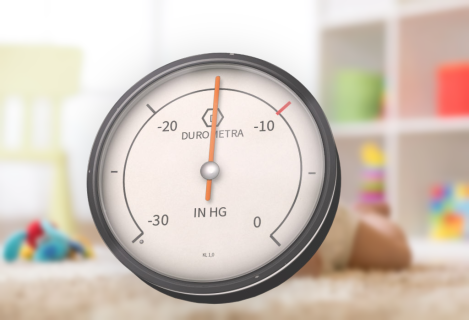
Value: **-15** inHg
